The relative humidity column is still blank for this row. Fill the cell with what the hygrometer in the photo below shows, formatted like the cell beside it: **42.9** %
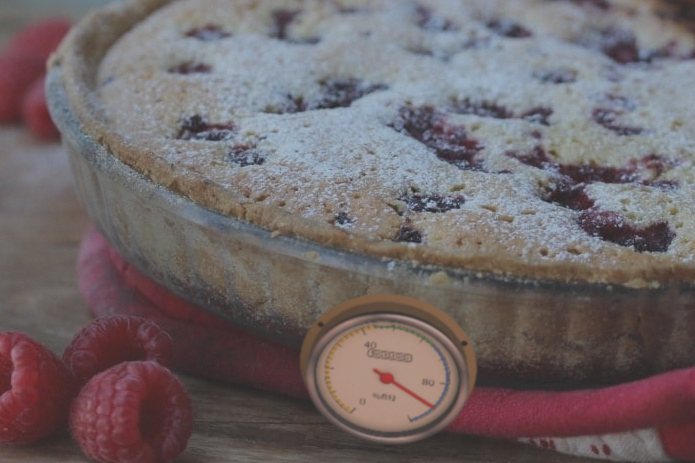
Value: **90** %
